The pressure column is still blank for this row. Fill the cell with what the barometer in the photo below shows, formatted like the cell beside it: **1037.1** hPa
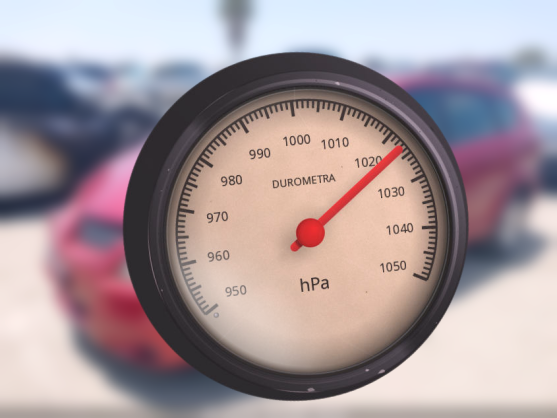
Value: **1023** hPa
